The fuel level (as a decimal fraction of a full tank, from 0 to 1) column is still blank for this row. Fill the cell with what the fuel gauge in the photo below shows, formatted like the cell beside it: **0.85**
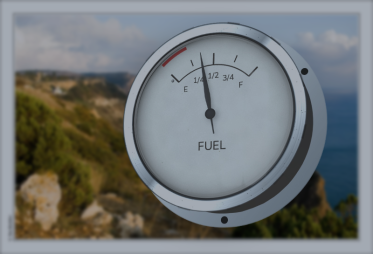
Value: **0.375**
